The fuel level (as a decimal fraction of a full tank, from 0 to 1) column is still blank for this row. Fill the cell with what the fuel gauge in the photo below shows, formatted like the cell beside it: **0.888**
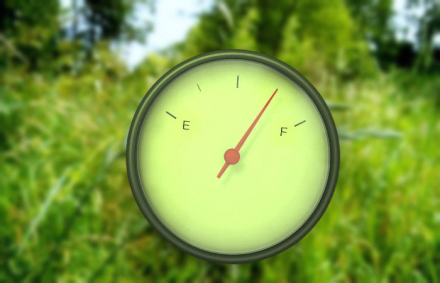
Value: **0.75**
